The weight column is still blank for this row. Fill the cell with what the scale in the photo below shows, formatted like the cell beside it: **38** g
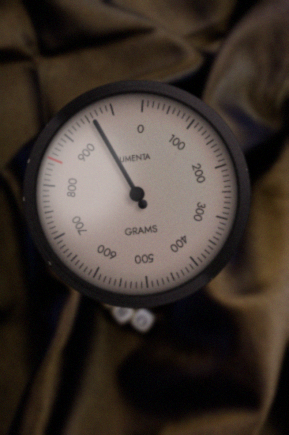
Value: **960** g
